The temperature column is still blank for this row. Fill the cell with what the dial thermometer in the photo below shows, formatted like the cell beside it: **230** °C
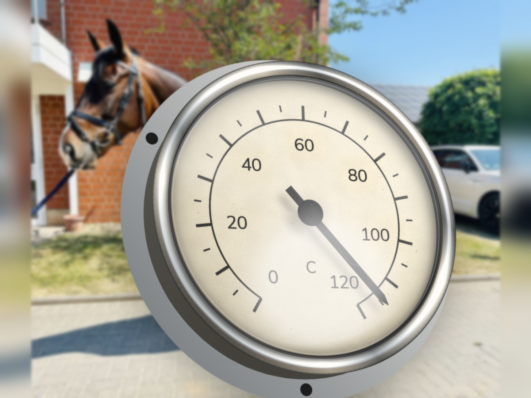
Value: **115** °C
